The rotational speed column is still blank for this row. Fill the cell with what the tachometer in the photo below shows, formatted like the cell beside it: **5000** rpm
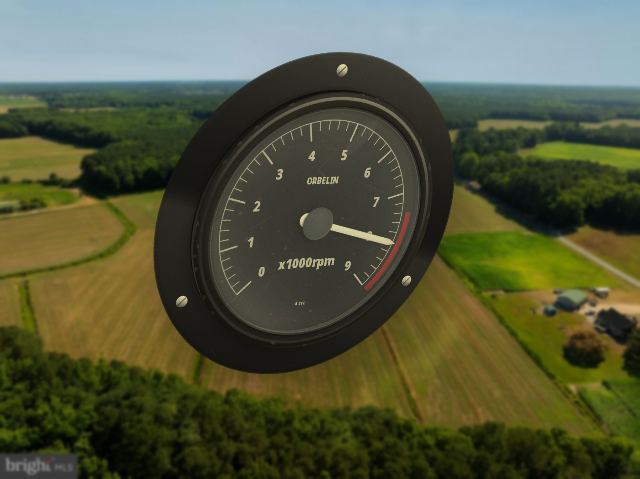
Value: **8000** rpm
